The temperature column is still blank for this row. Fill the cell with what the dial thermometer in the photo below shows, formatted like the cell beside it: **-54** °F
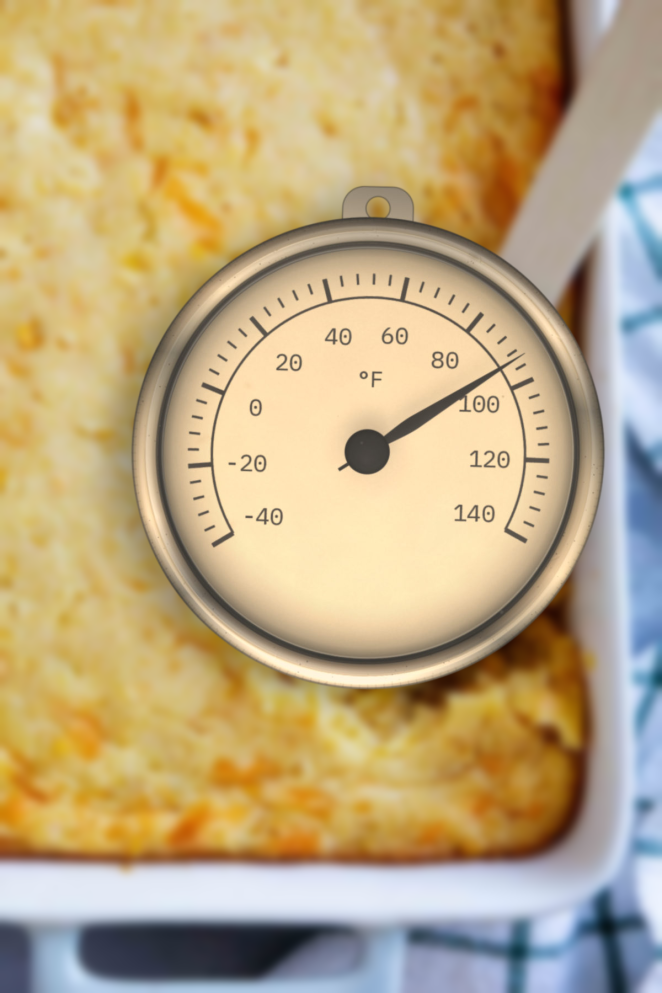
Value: **94** °F
